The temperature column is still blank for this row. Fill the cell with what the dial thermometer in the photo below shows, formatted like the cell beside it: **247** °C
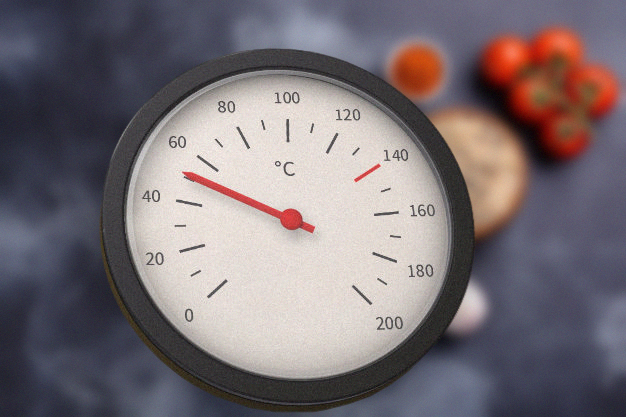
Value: **50** °C
